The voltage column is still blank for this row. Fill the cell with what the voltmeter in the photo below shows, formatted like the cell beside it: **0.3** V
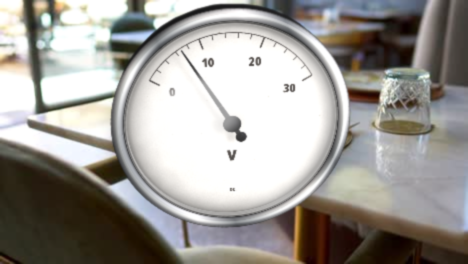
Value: **7** V
